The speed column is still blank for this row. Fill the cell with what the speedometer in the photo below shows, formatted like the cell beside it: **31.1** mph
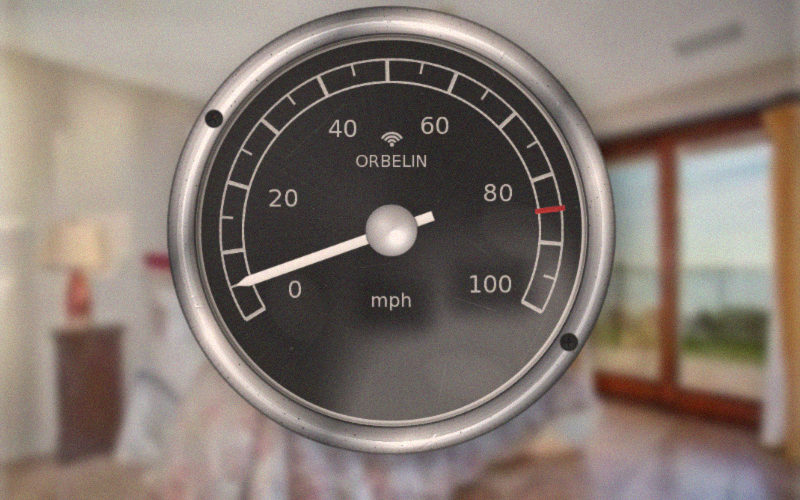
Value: **5** mph
